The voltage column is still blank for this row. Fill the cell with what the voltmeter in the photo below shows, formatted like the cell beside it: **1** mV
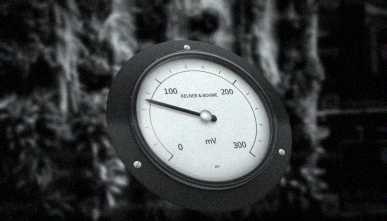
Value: **70** mV
